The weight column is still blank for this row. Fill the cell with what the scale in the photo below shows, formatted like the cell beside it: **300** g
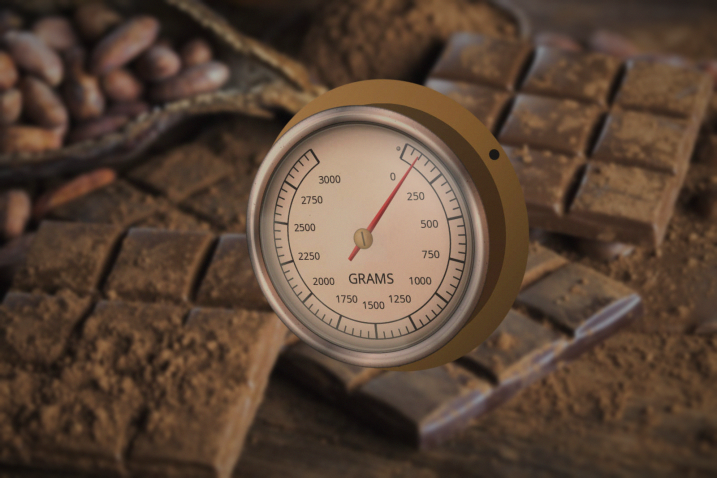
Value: **100** g
